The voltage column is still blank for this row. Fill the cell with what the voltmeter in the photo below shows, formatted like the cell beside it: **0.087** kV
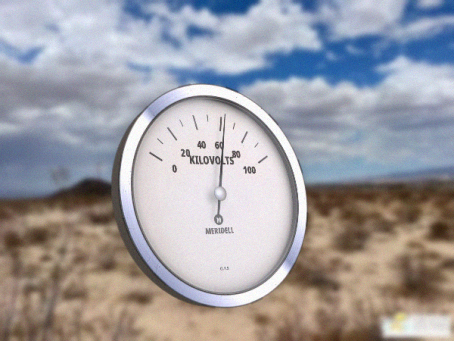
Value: **60** kV
